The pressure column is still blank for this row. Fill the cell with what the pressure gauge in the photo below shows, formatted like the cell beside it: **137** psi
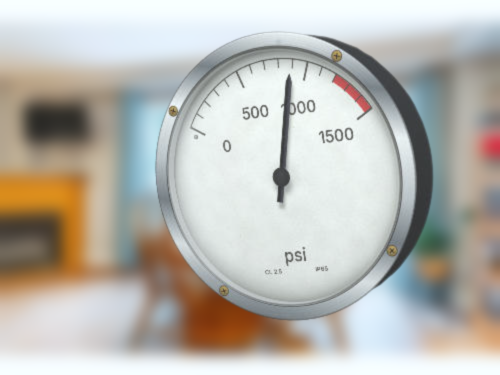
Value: **900** psi
